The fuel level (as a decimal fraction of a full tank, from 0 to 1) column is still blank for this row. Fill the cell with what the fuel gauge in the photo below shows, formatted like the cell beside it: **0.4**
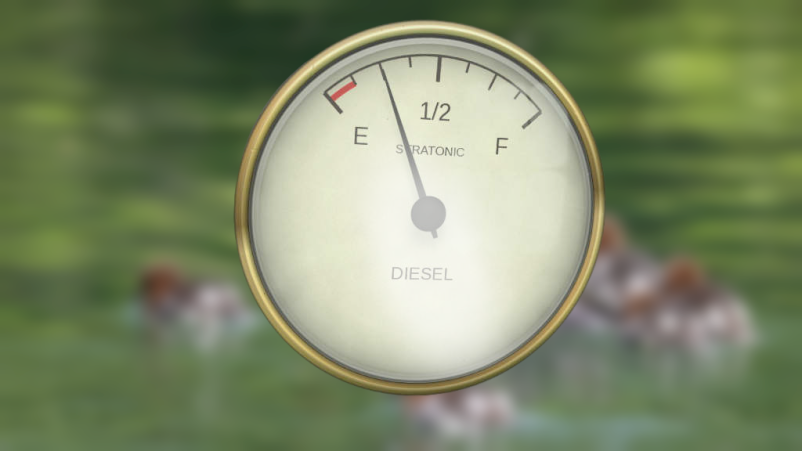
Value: **0.25**
